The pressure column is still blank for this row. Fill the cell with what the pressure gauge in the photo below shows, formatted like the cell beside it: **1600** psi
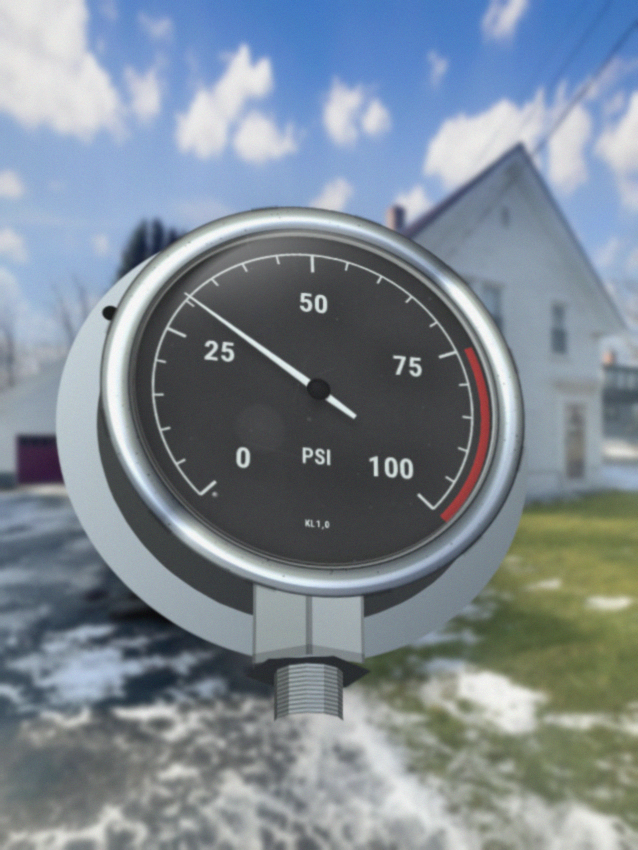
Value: **30** psi
